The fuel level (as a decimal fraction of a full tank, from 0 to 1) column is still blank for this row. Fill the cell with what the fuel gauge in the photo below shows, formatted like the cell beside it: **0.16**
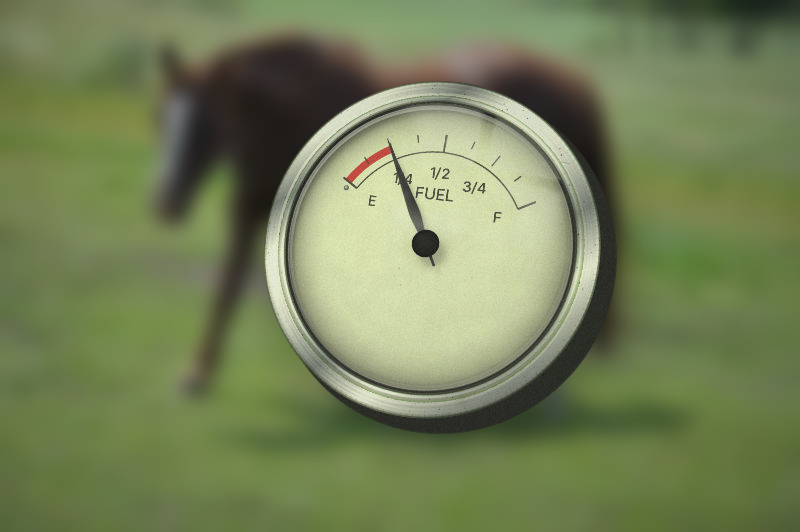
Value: **0.25**
